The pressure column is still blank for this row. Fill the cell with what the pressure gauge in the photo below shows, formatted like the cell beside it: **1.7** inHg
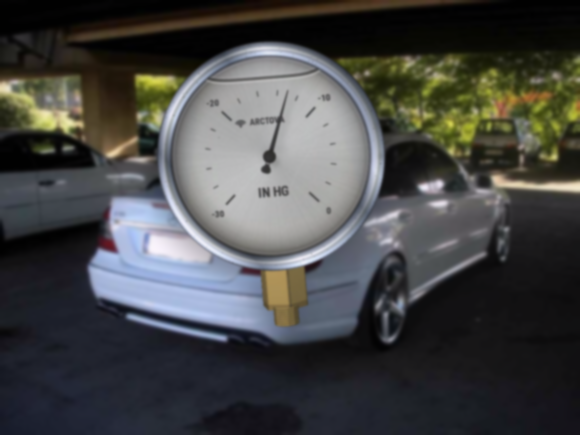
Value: **-13** inHg
